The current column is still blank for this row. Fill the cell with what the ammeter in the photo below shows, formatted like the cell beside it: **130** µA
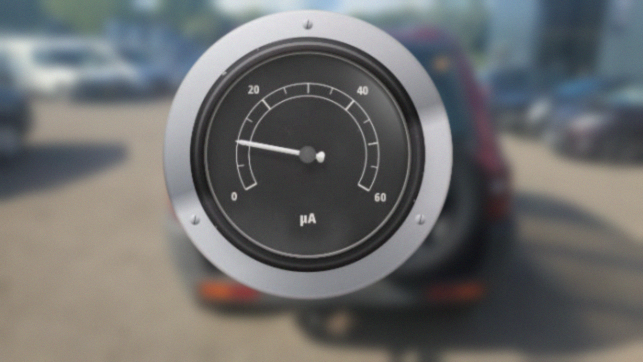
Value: **10** µA
